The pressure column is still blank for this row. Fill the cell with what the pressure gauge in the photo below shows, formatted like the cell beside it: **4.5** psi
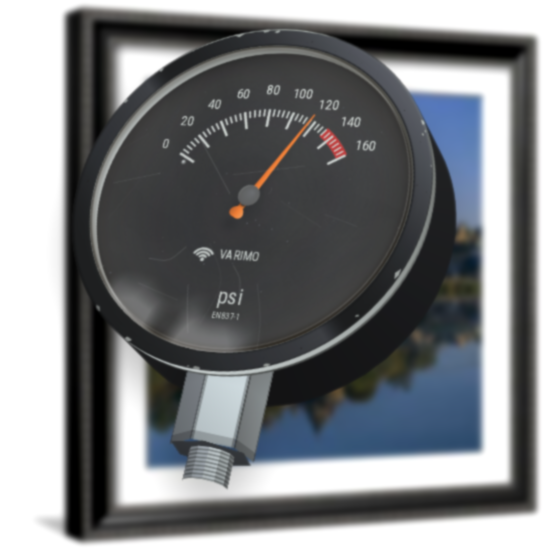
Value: **120** psi
